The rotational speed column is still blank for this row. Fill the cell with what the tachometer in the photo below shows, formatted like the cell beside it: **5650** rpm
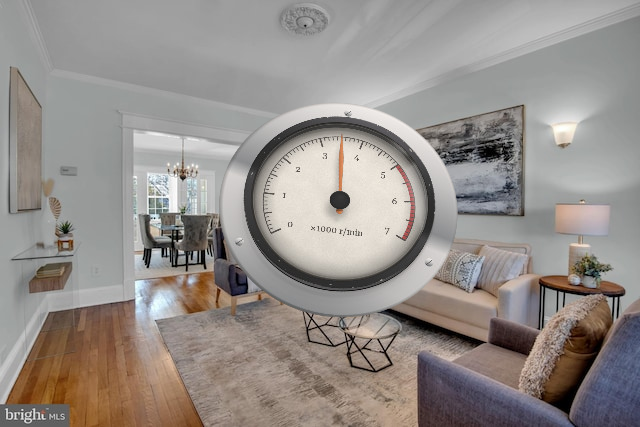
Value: **3500** rpm
